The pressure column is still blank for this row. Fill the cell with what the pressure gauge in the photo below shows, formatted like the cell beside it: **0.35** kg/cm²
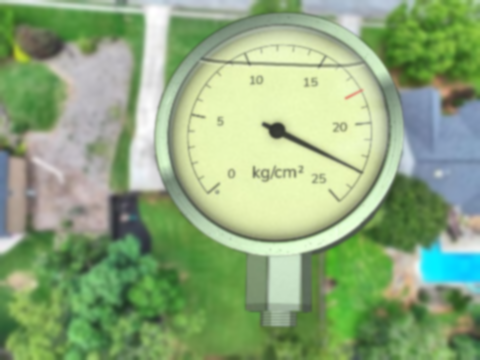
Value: **23** kg/cm²
